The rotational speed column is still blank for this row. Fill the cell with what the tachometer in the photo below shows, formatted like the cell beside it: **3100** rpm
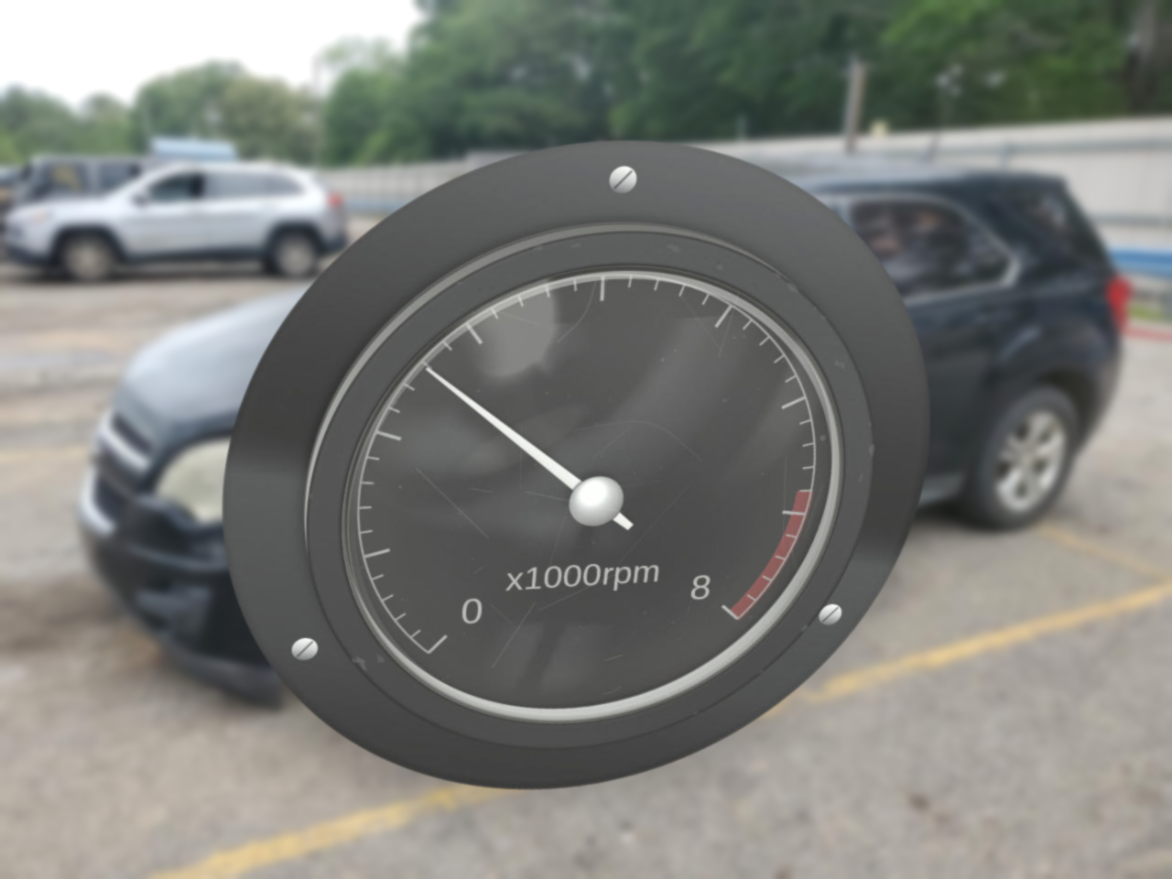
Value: **2600** rpm
